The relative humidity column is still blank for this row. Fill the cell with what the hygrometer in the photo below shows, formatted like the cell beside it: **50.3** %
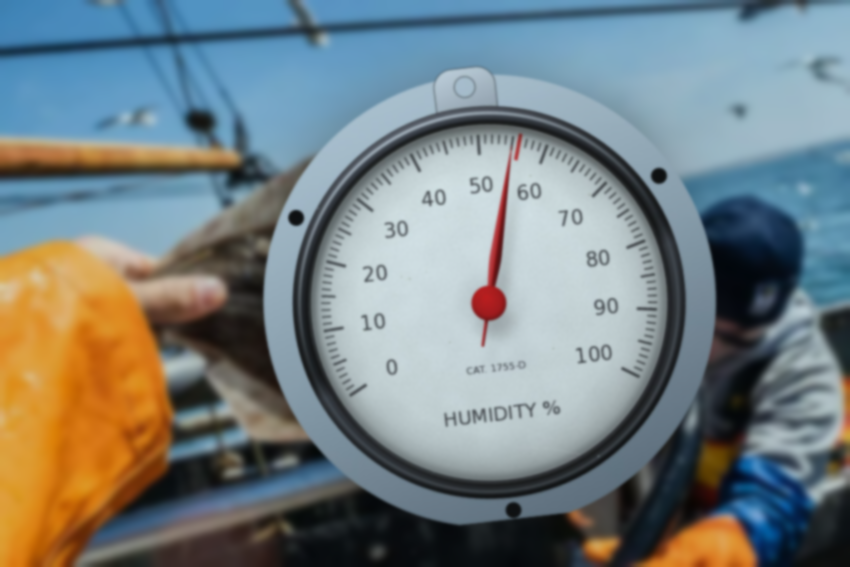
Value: **55** %
